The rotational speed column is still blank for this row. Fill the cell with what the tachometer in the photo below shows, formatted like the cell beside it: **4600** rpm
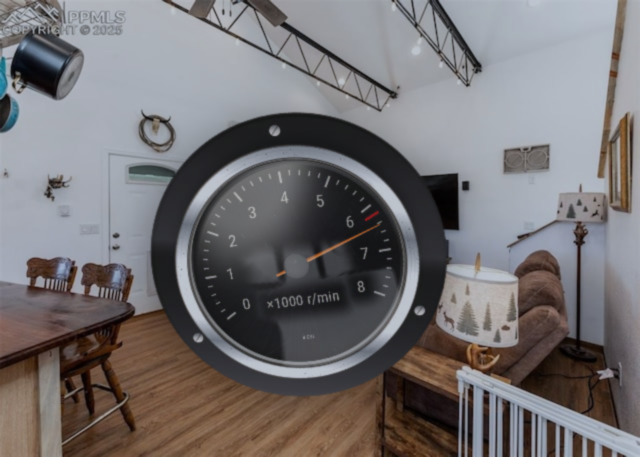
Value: **6400** rpm
